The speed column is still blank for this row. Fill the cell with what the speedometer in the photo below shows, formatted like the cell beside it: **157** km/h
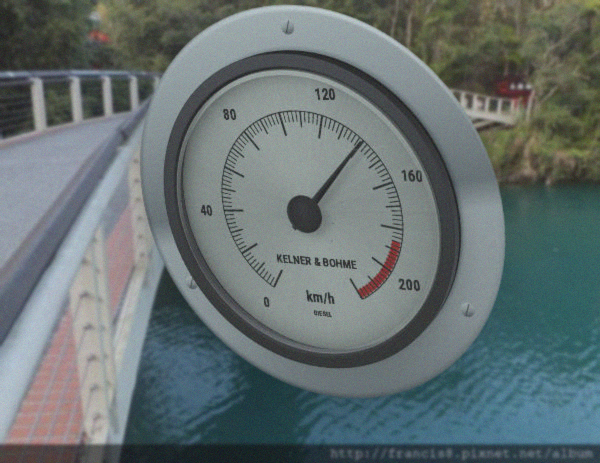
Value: **140** km/h
